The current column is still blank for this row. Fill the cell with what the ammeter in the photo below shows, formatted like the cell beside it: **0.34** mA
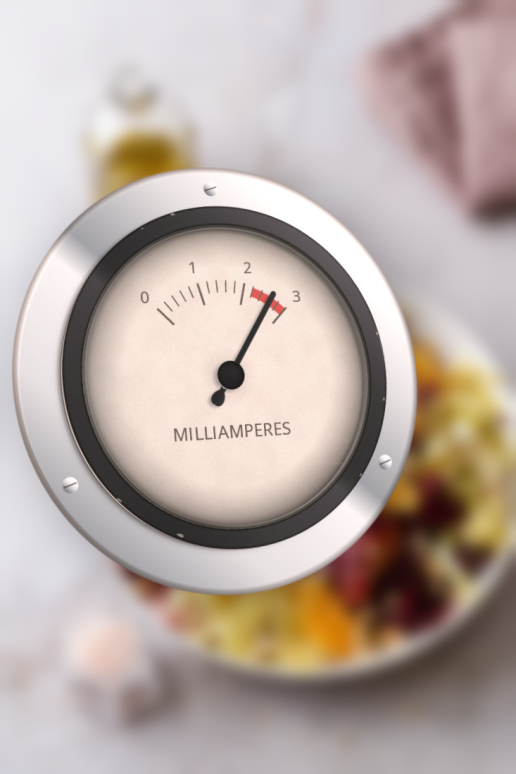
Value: **2.6** mA
